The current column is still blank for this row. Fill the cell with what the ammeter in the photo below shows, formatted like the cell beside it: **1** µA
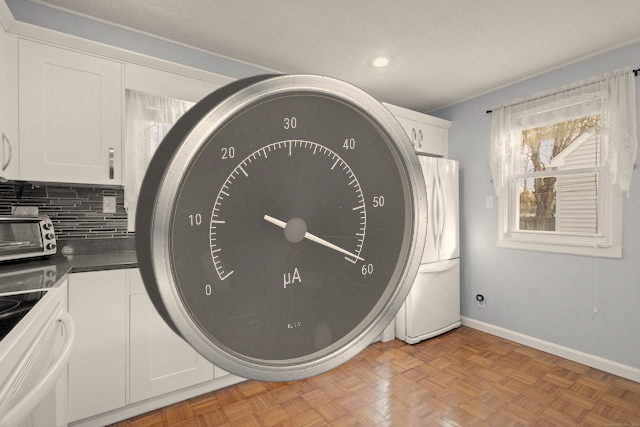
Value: **59** µA
